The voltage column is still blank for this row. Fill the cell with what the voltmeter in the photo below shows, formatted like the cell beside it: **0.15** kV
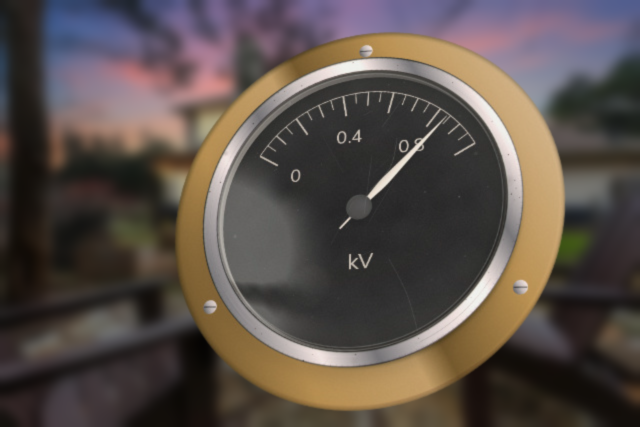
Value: **0.85** kV
